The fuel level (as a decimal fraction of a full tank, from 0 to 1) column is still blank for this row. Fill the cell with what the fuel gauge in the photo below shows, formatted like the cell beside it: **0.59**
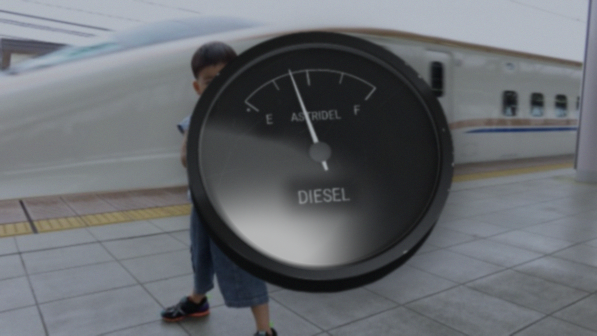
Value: **0.375**
